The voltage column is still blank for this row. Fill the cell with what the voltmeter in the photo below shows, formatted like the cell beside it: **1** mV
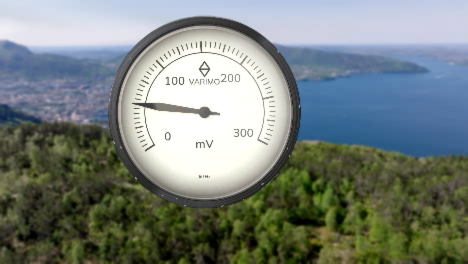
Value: **50** mV
